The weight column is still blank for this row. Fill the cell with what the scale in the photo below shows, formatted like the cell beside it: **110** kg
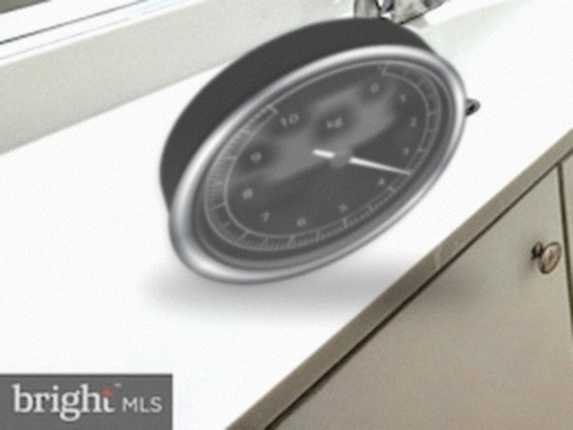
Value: **3.5** kg
